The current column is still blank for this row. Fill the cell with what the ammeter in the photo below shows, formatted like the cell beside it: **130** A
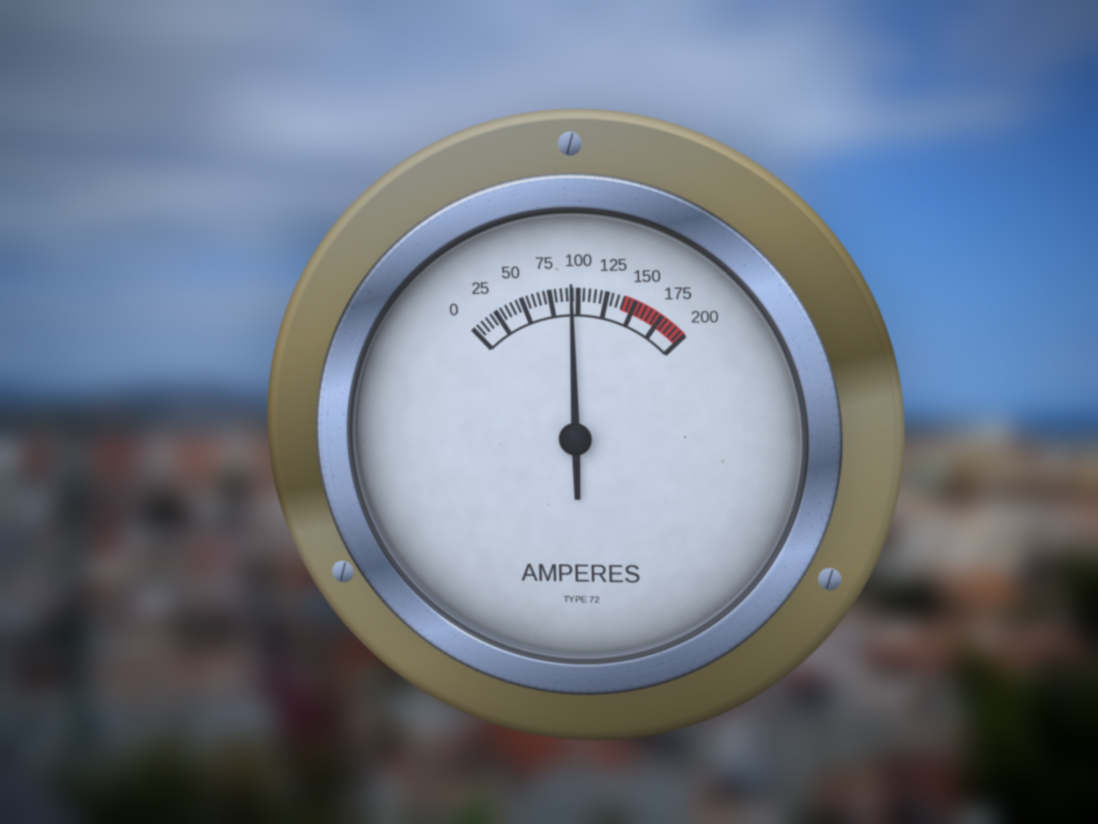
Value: **95** A
